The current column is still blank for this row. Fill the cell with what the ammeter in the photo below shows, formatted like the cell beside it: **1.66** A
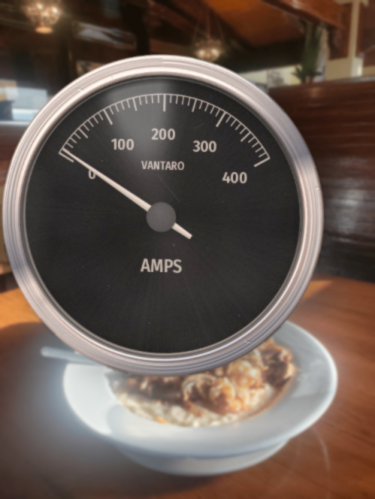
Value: **10** A
